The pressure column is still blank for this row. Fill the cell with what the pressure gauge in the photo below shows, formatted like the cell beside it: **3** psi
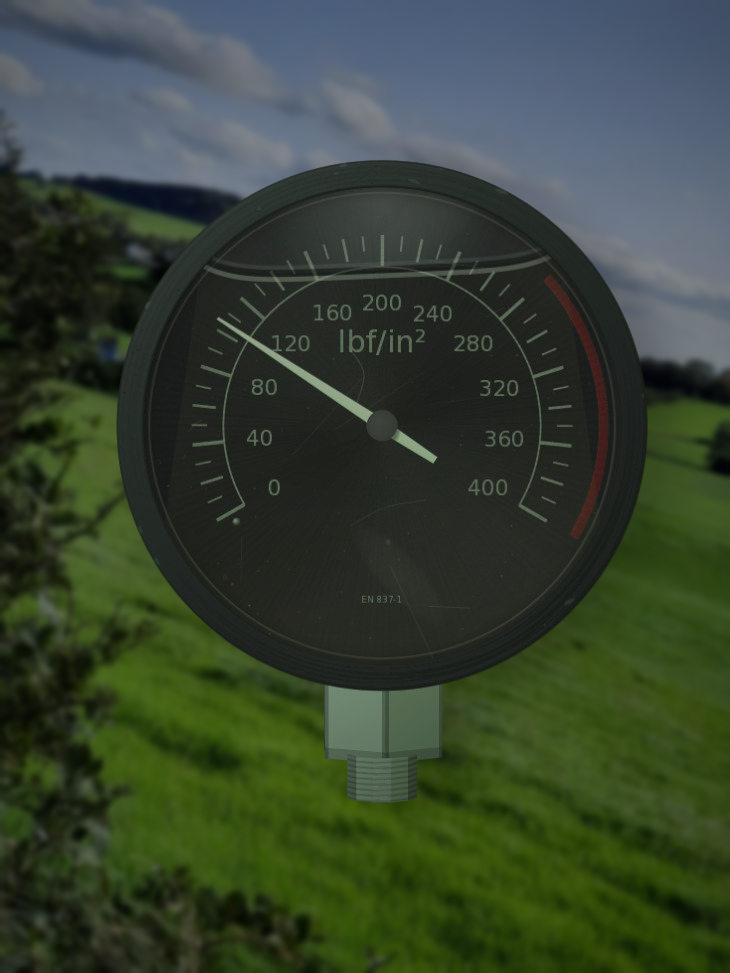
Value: **105** psi
